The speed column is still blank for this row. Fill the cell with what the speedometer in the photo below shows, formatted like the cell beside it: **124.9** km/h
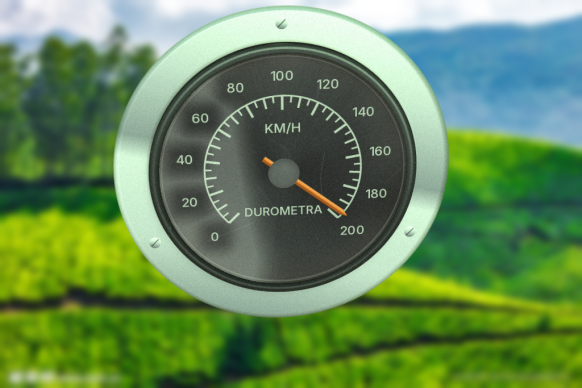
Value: **195** km/h
